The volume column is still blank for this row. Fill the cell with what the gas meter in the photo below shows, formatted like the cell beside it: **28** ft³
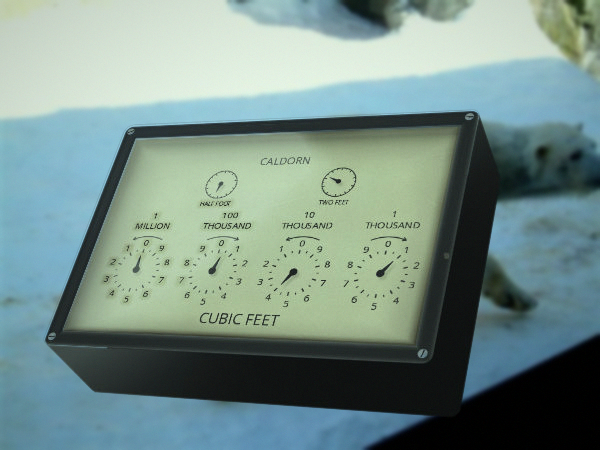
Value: **4100** ft³
